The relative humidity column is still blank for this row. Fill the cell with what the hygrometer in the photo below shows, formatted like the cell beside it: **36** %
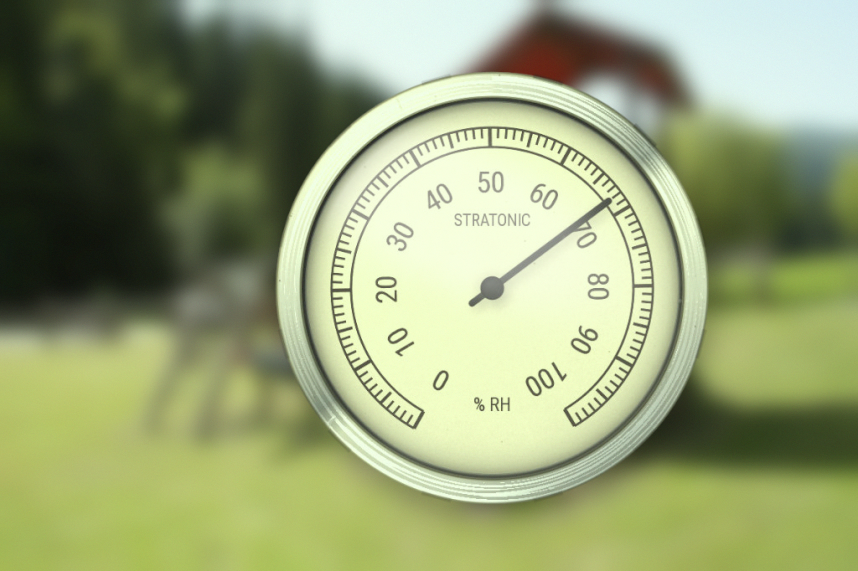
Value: **68** %
